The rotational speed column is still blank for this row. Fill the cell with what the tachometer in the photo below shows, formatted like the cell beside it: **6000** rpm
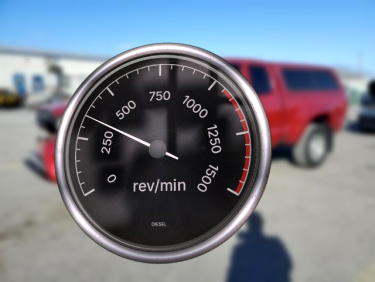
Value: **350** rpm
